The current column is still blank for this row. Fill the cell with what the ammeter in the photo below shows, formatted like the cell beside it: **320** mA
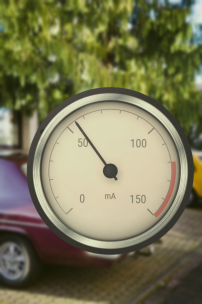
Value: **55** mA
